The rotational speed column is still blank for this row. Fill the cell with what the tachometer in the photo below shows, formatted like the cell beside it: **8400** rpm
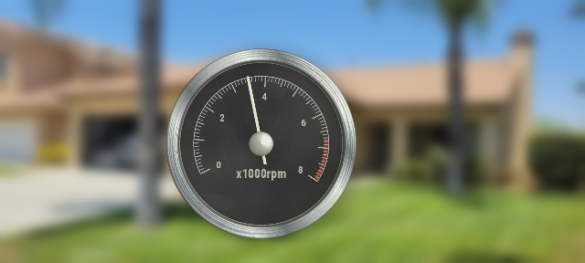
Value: **3500** rpm
